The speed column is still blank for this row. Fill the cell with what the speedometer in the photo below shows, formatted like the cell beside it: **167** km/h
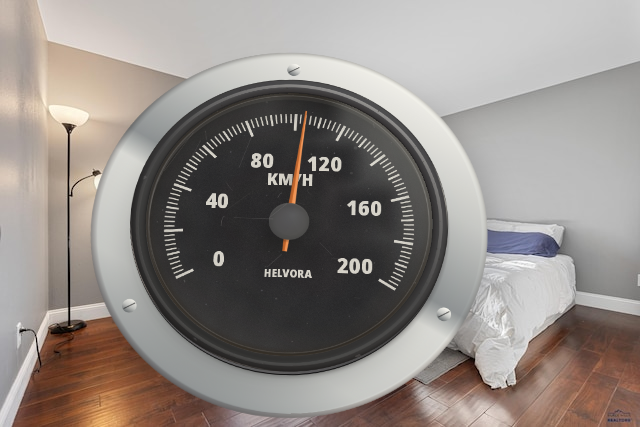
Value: **104** km/h
